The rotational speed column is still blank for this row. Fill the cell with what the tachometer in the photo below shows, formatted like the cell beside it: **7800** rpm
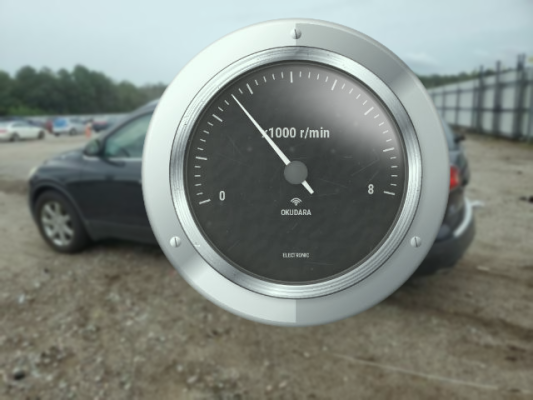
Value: **2600** rpm
